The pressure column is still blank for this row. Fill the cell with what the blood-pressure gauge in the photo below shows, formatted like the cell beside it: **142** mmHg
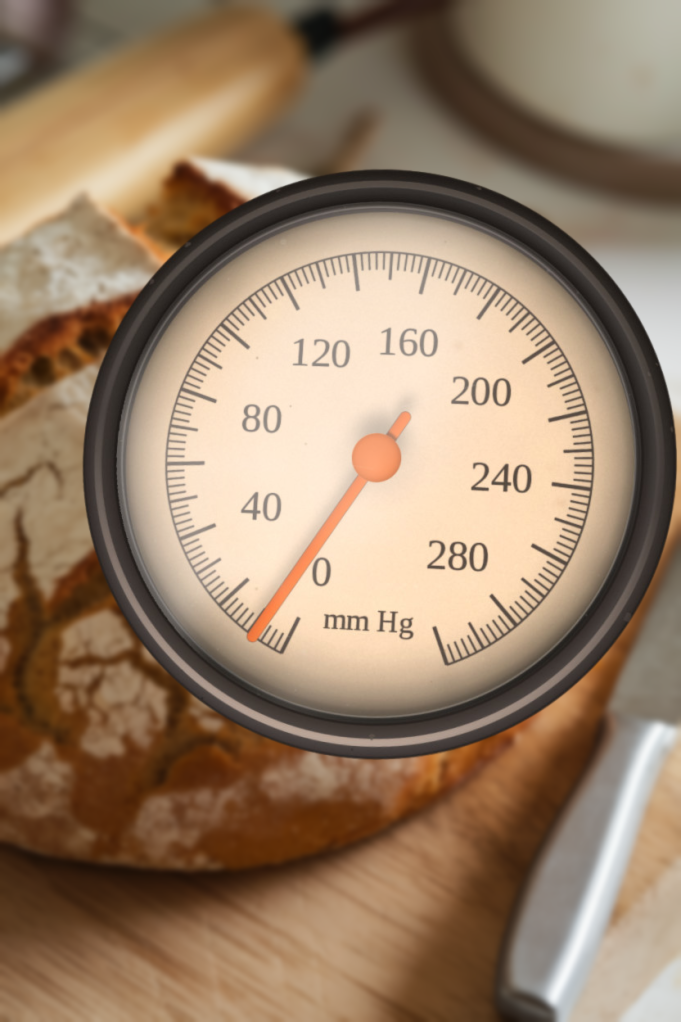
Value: **8** mmHg
